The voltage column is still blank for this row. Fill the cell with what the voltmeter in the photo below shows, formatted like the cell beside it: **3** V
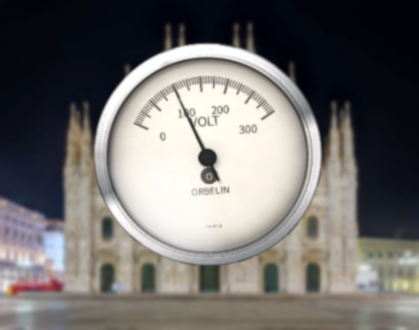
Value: **100** V
